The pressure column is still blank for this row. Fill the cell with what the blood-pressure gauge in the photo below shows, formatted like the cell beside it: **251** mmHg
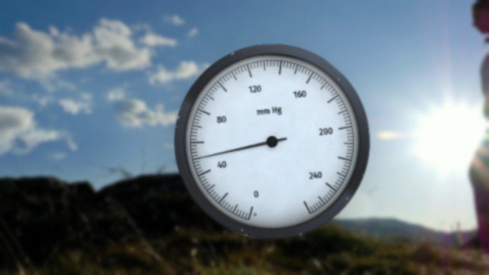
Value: **50** mmHg
